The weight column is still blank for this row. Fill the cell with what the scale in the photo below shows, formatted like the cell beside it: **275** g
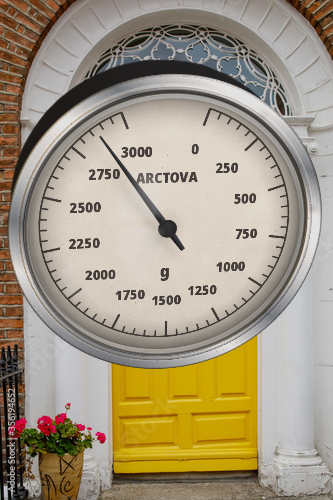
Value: **2875** g
